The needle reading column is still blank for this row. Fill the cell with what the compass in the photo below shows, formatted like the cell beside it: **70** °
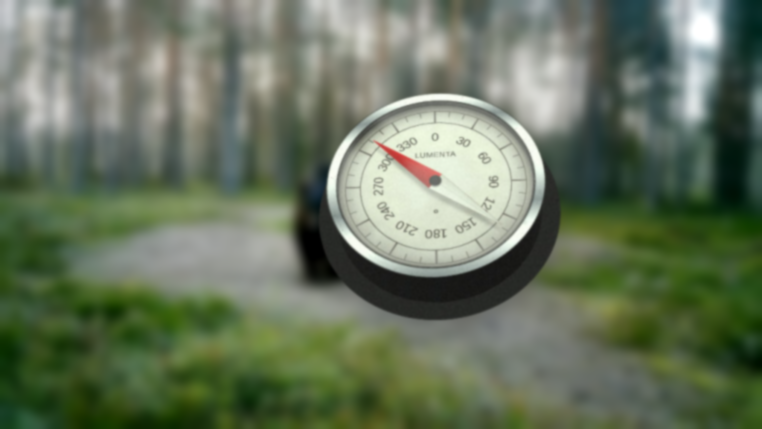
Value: **310** °
